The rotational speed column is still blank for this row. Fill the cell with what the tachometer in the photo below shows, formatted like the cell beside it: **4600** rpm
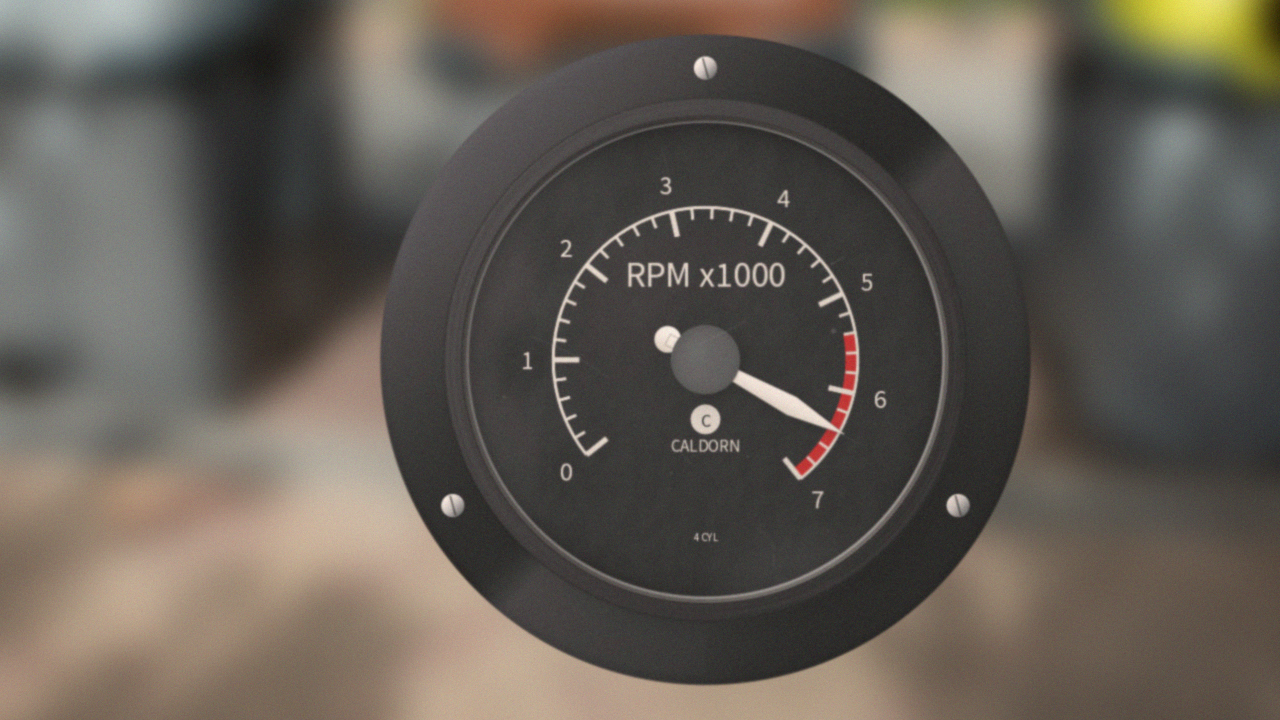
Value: **6400** rpm
